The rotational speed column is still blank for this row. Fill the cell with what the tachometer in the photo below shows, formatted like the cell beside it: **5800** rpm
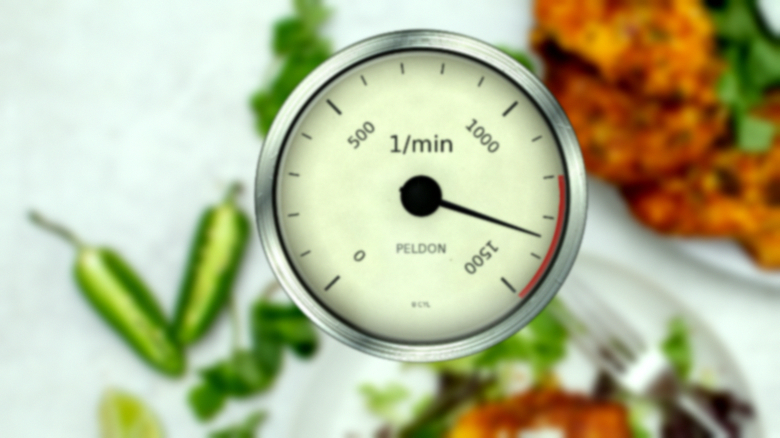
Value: **1350** rpm
